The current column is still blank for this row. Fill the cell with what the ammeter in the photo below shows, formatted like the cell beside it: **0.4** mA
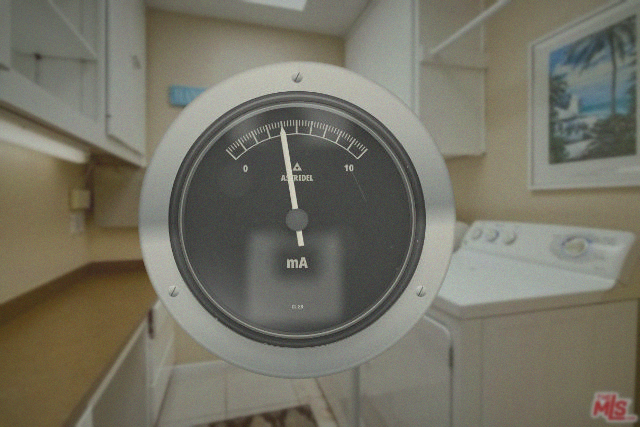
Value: **4** mA
